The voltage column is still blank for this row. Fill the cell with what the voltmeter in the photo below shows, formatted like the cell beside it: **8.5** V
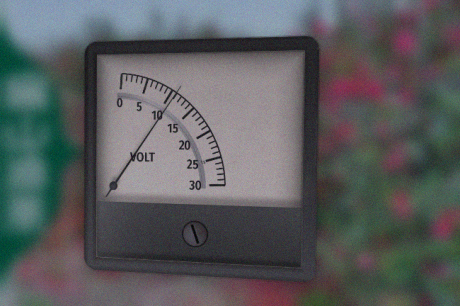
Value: **11** V
